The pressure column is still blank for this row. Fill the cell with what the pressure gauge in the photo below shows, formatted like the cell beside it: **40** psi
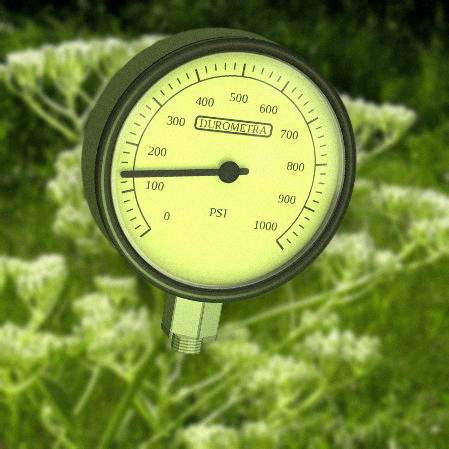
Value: **140** psi
